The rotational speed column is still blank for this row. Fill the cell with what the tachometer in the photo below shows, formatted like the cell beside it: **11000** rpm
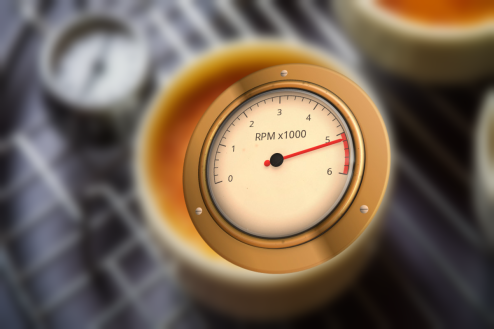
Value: **5200** rpm
